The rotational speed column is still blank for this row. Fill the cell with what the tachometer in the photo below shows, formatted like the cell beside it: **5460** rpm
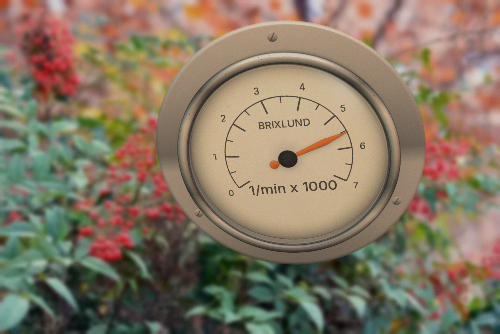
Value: **5500** rpm
